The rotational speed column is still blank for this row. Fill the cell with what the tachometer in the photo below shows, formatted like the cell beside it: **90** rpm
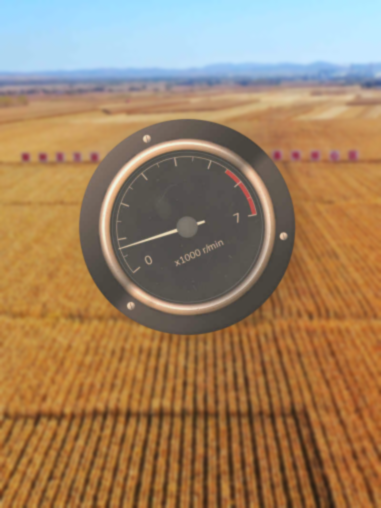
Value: **750** rpm
